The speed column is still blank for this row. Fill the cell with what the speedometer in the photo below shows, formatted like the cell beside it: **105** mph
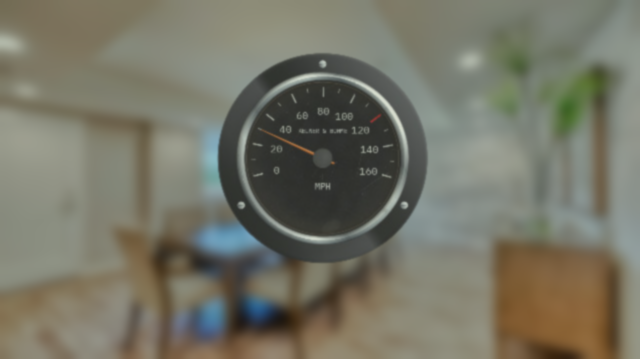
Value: **30** mph
